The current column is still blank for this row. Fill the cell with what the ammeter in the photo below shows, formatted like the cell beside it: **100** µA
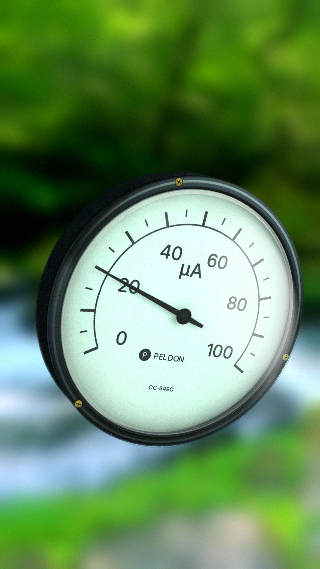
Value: **20** µA
